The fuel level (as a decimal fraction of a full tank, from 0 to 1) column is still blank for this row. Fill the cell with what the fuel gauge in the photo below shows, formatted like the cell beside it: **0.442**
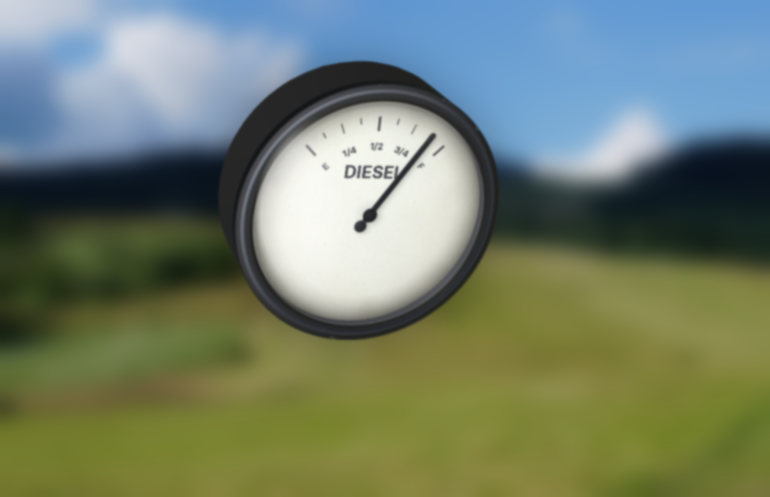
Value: **0.875**
